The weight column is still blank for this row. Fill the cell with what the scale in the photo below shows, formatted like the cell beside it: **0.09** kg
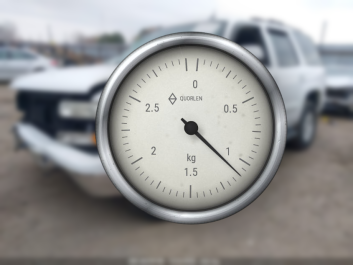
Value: **1.1** kg
